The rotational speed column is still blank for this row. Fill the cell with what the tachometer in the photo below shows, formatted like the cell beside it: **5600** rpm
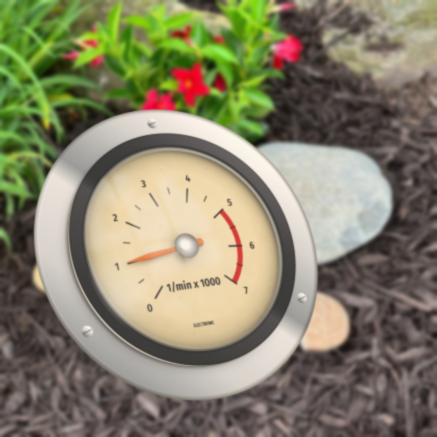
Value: **1000** rpm
